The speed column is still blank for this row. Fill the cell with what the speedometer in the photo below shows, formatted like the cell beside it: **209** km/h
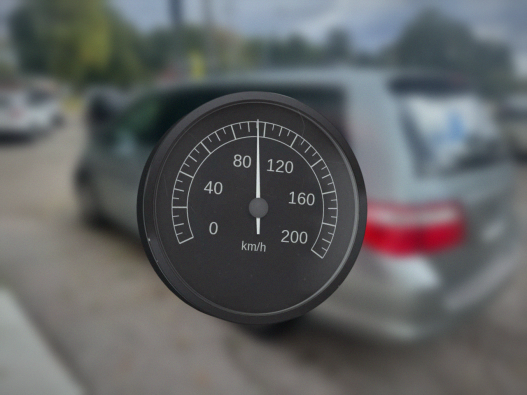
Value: **95** km/h
